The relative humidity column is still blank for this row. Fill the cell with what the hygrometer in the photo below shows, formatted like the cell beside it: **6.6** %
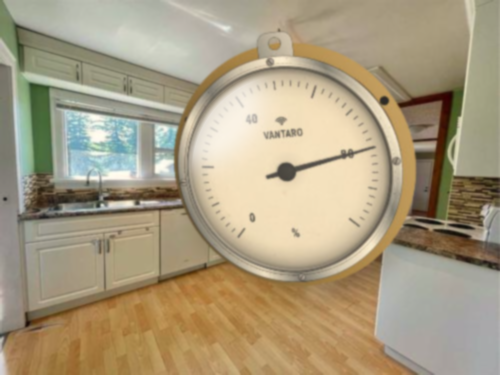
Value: **80** %
